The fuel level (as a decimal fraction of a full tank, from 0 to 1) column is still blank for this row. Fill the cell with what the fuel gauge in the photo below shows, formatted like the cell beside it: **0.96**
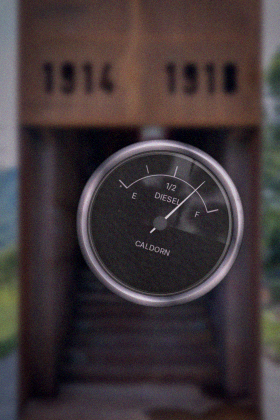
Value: **0.75**
